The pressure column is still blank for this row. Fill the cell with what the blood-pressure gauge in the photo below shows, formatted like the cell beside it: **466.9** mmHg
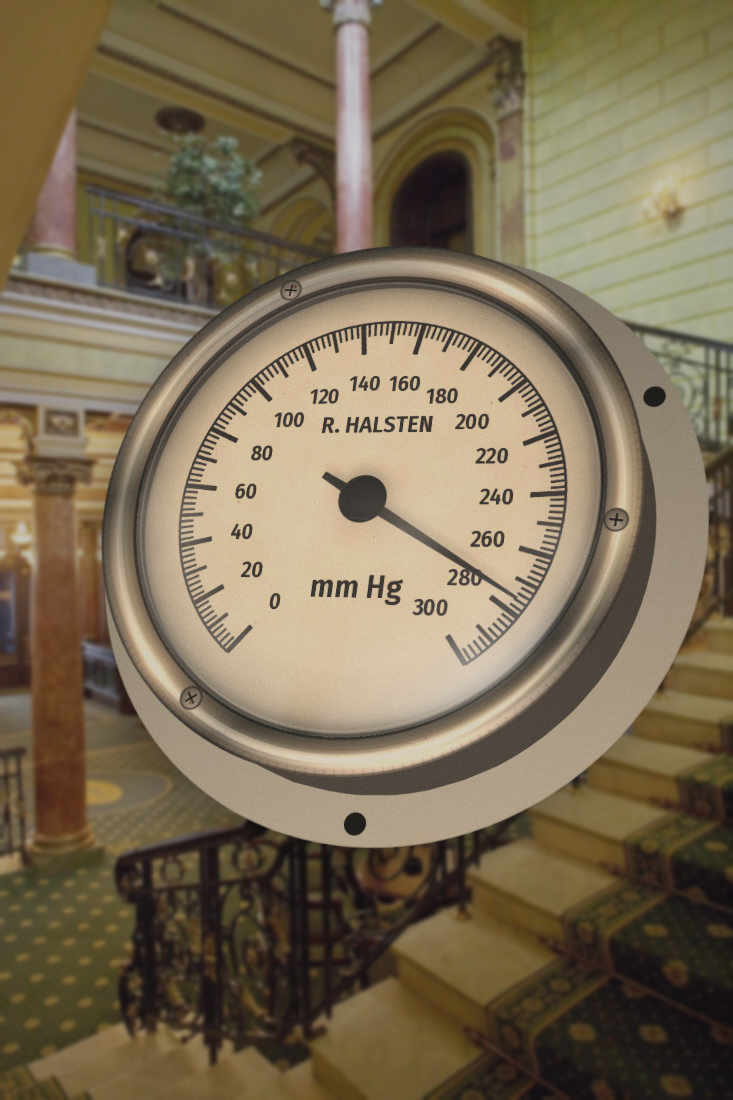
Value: **276** mmHg
